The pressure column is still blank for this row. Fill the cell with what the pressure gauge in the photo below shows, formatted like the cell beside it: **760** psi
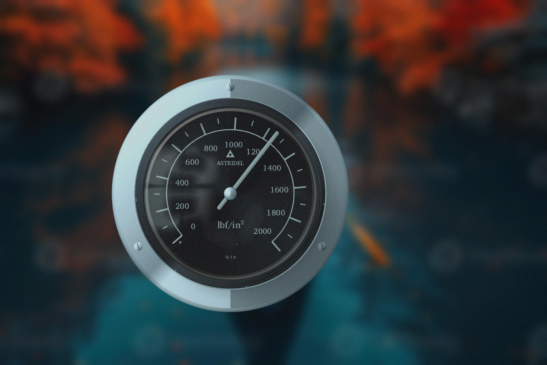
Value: **1250** psi
